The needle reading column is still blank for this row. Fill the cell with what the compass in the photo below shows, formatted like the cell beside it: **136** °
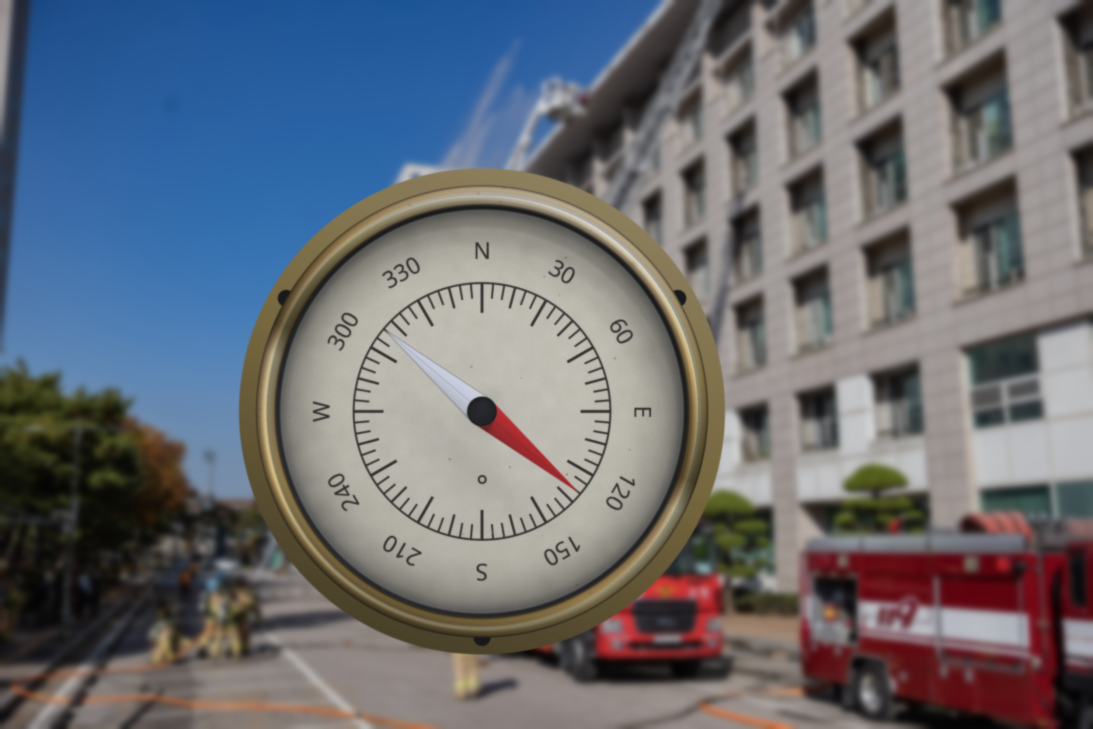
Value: **130** °
